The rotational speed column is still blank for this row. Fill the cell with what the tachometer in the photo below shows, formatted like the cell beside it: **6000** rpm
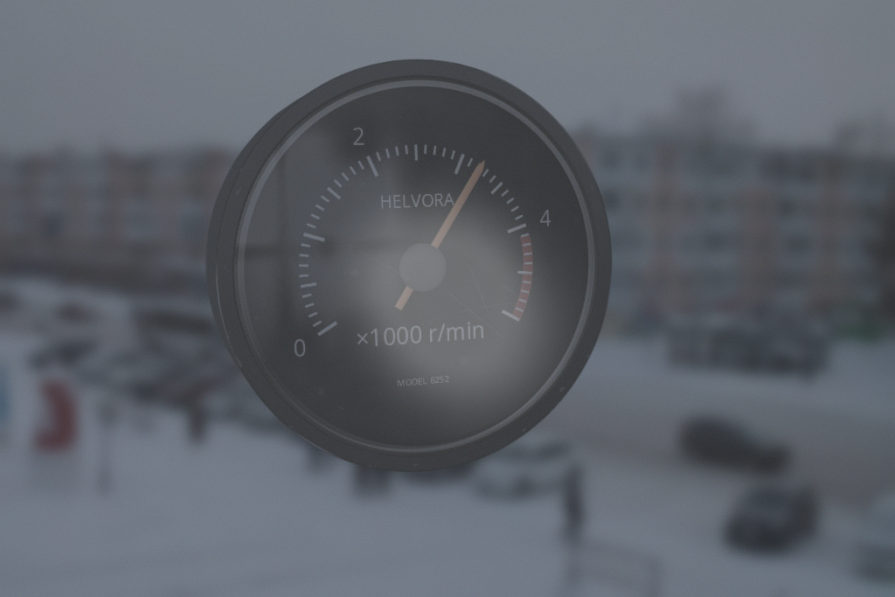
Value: **3200** rpm
